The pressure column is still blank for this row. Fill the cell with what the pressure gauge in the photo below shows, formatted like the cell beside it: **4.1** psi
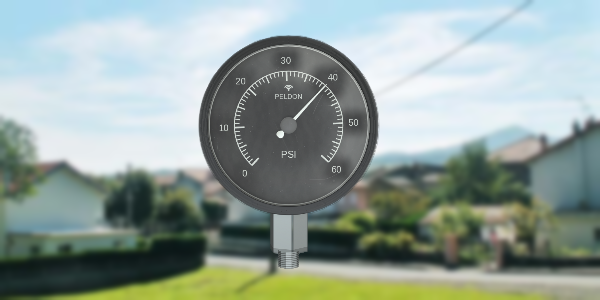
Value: **40** psi
